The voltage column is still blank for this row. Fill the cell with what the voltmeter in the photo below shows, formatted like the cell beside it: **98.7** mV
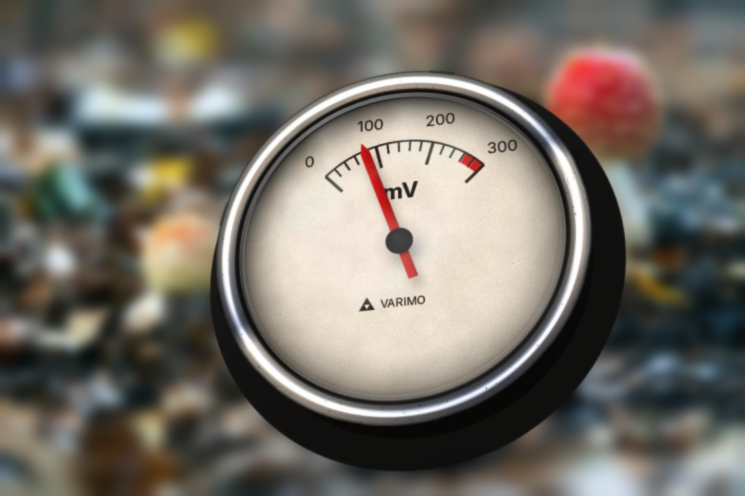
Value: **80** mV
